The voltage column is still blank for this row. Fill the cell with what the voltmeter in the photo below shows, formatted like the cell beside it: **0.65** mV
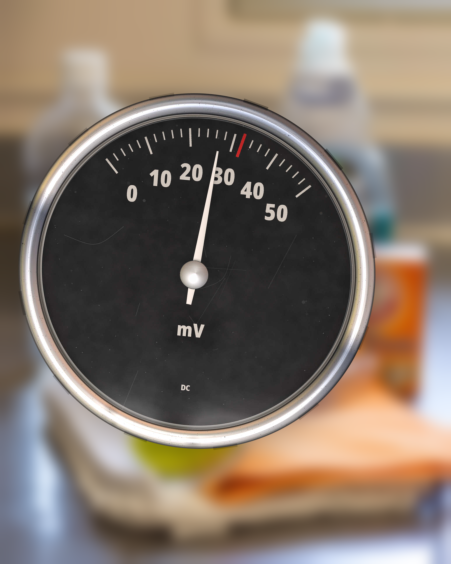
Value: **27** mV
